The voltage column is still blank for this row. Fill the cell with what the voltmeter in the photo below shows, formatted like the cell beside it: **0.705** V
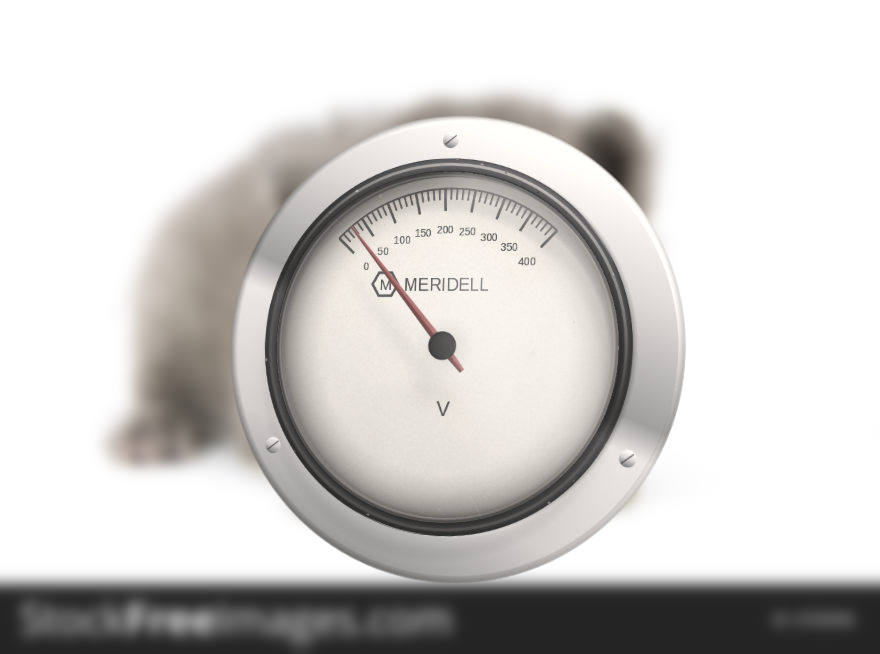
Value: **30** V
